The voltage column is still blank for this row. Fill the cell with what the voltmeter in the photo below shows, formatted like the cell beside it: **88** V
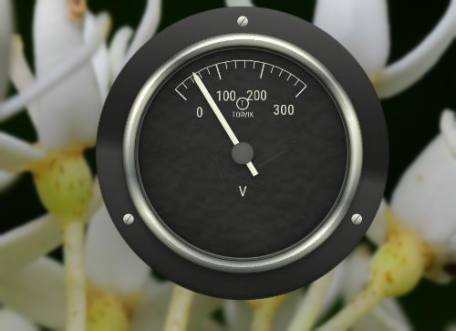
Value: **50** V
